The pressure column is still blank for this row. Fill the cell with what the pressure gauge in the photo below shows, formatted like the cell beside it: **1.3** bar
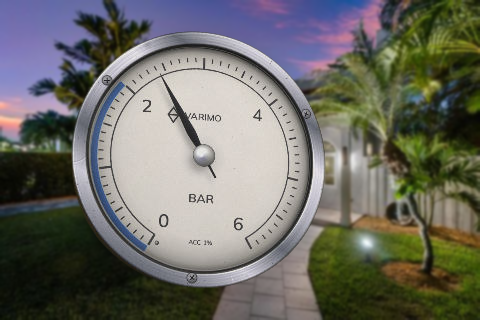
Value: **2.4** bar
